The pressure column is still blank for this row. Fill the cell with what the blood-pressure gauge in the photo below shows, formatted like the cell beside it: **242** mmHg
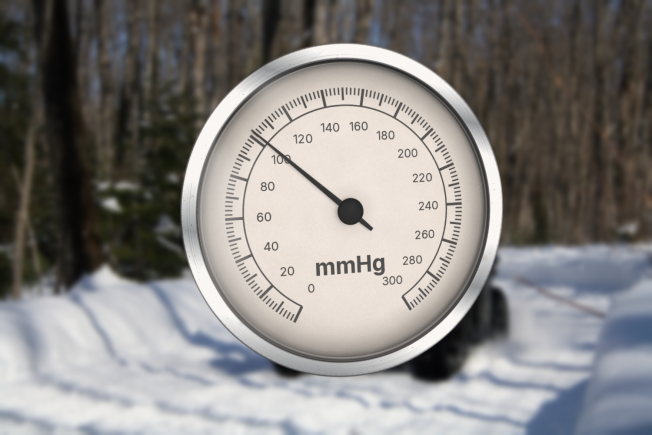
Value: **102** mmHg
